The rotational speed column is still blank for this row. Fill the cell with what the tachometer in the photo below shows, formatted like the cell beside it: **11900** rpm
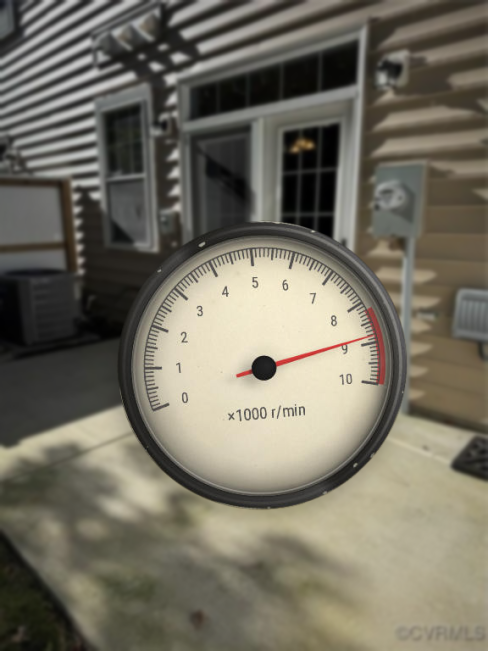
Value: **8800** rpm
